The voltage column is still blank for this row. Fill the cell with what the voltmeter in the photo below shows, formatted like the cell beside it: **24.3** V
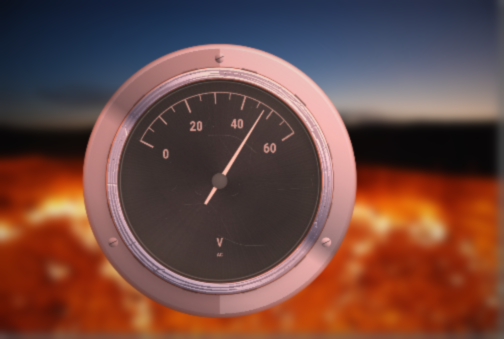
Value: **47.5** V
